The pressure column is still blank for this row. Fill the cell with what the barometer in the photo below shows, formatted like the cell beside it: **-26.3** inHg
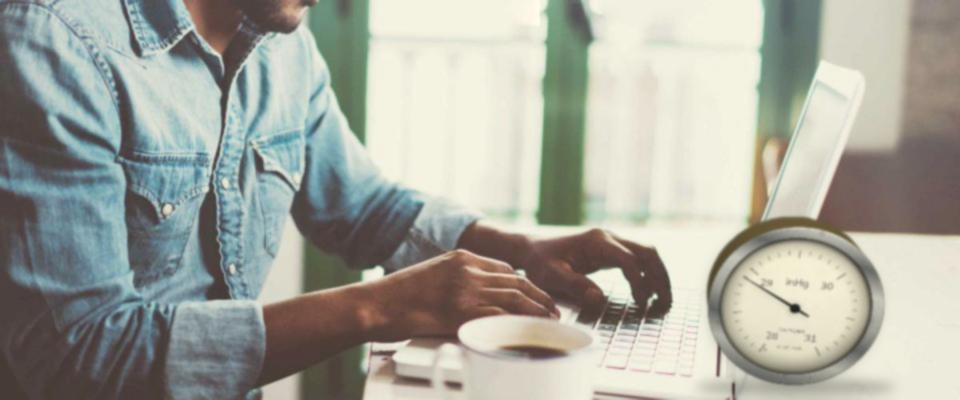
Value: **28.9** inHg
